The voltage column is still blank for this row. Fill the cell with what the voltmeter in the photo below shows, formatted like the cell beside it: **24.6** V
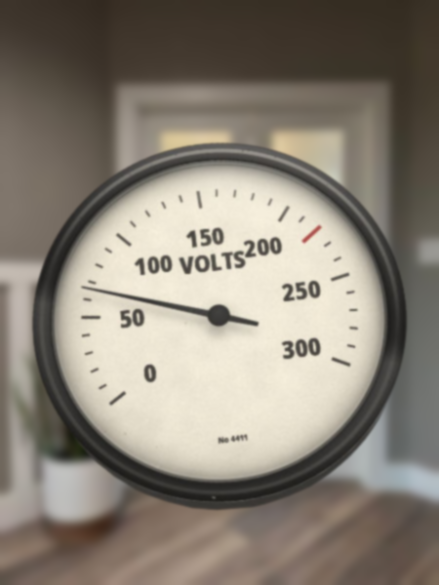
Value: **65** V
